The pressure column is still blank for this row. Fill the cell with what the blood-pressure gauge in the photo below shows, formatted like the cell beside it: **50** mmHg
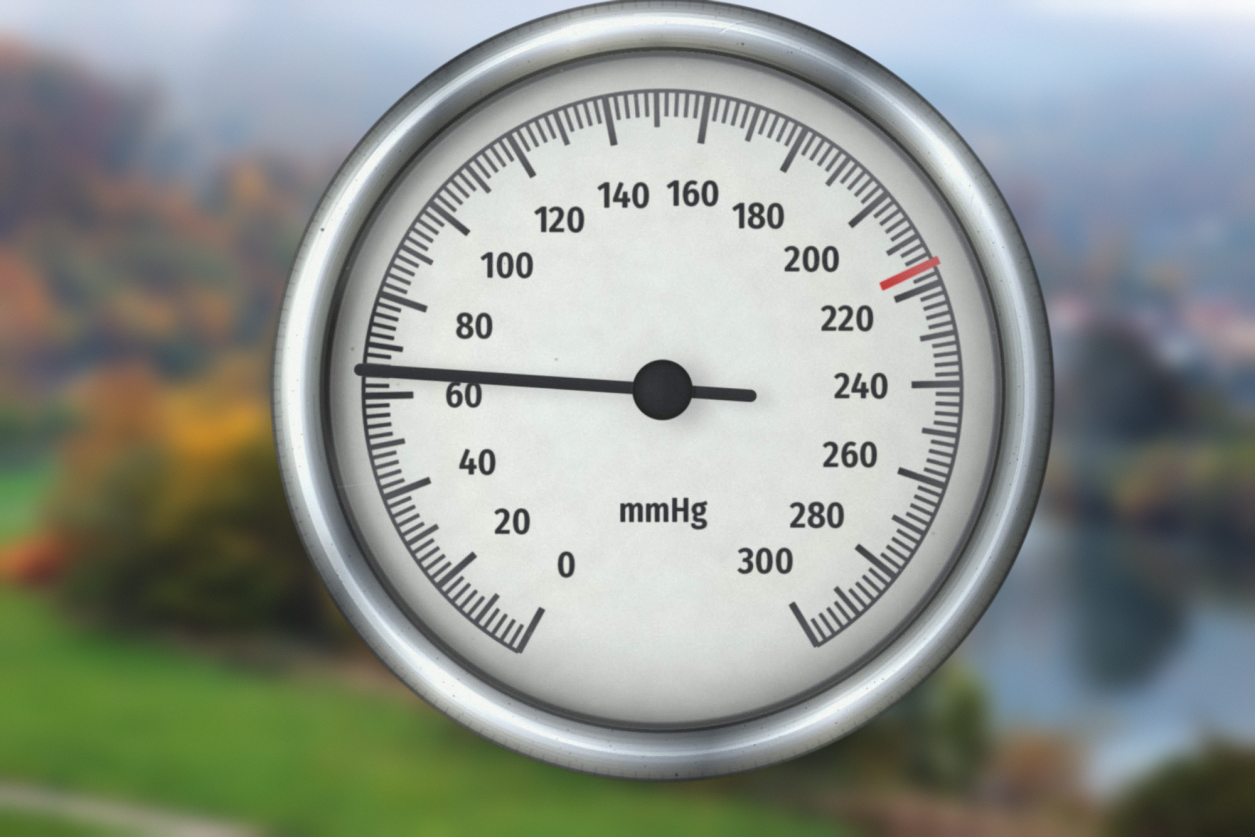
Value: **65** mmHg
